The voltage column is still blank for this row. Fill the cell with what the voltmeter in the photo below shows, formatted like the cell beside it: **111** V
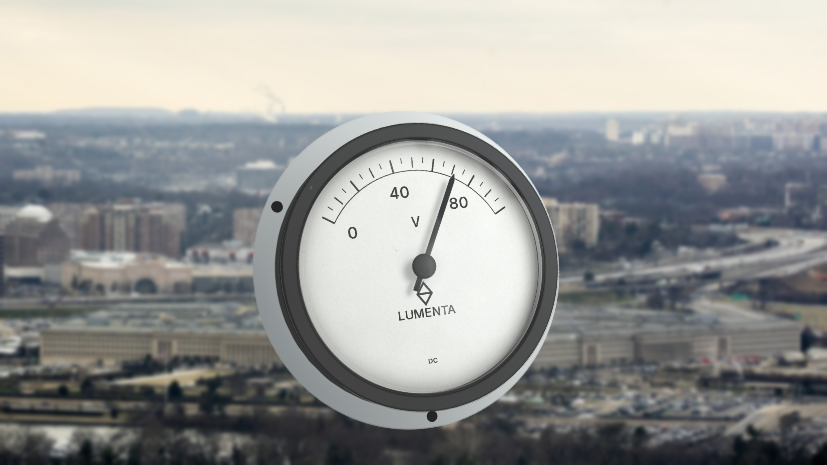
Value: **70** V
